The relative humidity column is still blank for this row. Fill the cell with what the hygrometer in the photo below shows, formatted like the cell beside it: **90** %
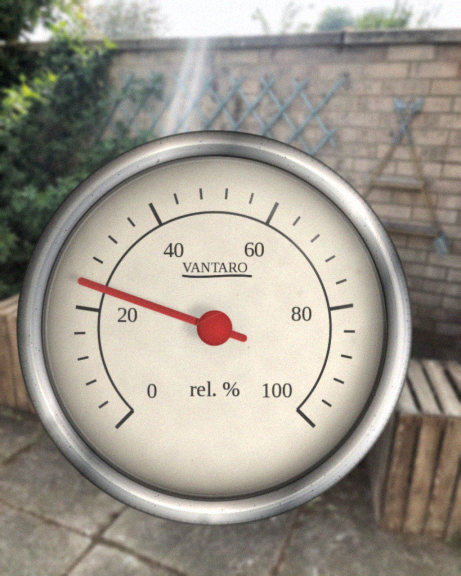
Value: **24** %
